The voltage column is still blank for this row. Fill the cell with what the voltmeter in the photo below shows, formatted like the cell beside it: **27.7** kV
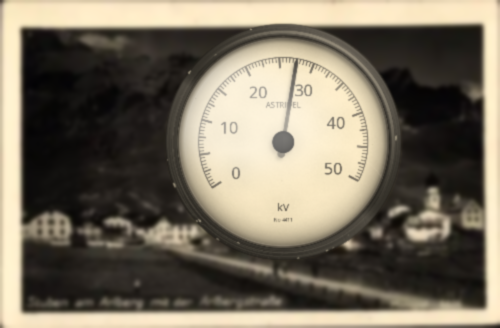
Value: **27.5** kV
